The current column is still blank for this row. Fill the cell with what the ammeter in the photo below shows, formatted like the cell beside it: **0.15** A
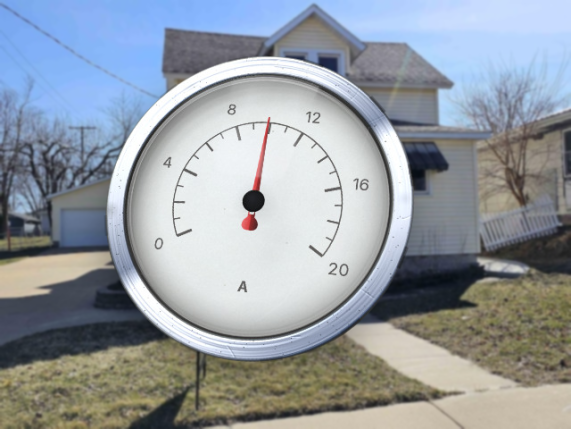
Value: **10** A
